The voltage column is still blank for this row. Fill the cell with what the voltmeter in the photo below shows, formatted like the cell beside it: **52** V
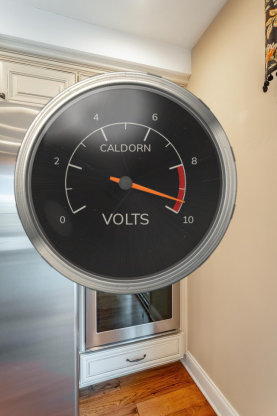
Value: **9.5** V
